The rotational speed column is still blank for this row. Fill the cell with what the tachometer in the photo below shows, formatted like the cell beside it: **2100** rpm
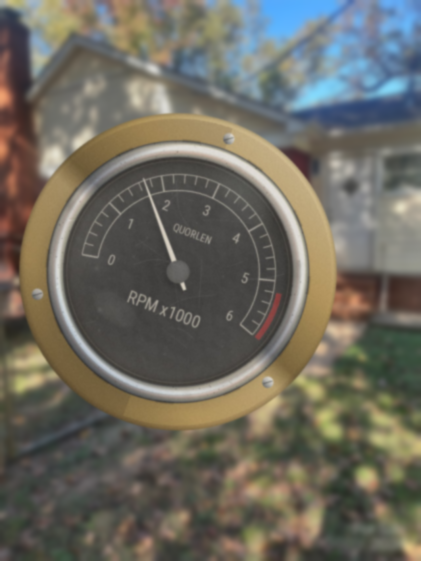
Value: **1700** rpm
